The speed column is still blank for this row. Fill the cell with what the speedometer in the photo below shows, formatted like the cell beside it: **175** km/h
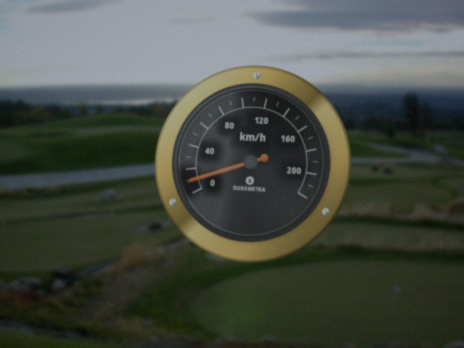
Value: **10** km/h
